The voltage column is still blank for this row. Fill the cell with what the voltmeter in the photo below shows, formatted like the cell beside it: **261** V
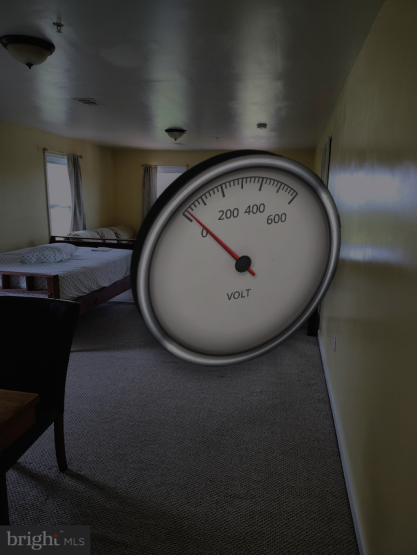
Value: **20** V
